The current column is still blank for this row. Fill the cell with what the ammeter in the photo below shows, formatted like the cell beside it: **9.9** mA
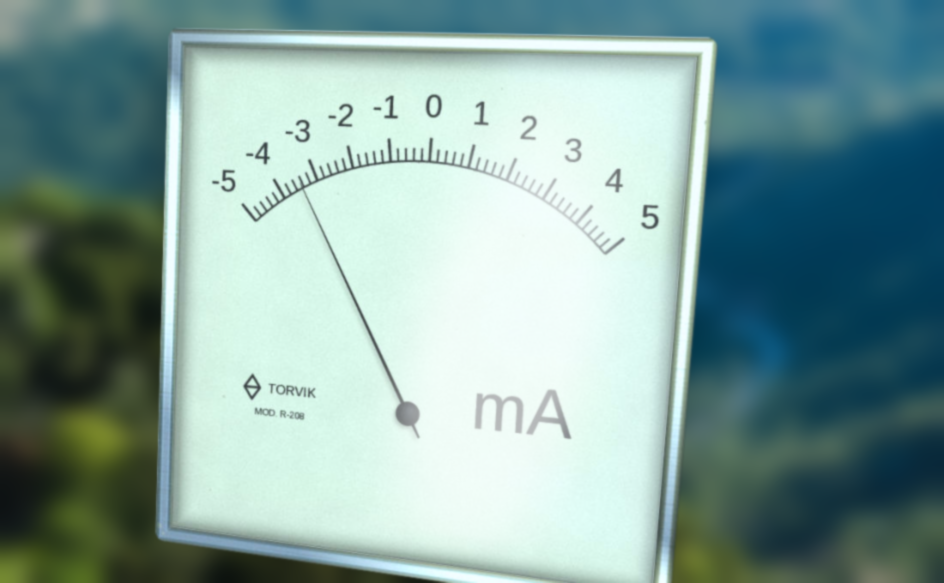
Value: **-3.4** mA
